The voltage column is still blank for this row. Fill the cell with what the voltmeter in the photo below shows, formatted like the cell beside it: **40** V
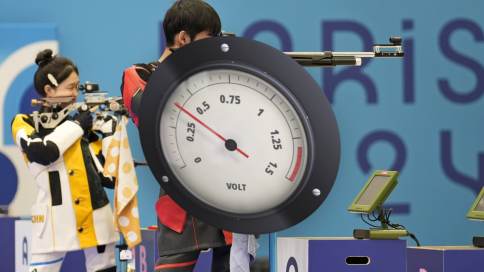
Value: **0.4** V
